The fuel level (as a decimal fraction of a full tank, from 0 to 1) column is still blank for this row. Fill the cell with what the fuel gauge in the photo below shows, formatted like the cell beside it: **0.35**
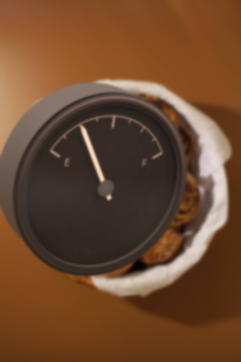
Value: **0.25**
